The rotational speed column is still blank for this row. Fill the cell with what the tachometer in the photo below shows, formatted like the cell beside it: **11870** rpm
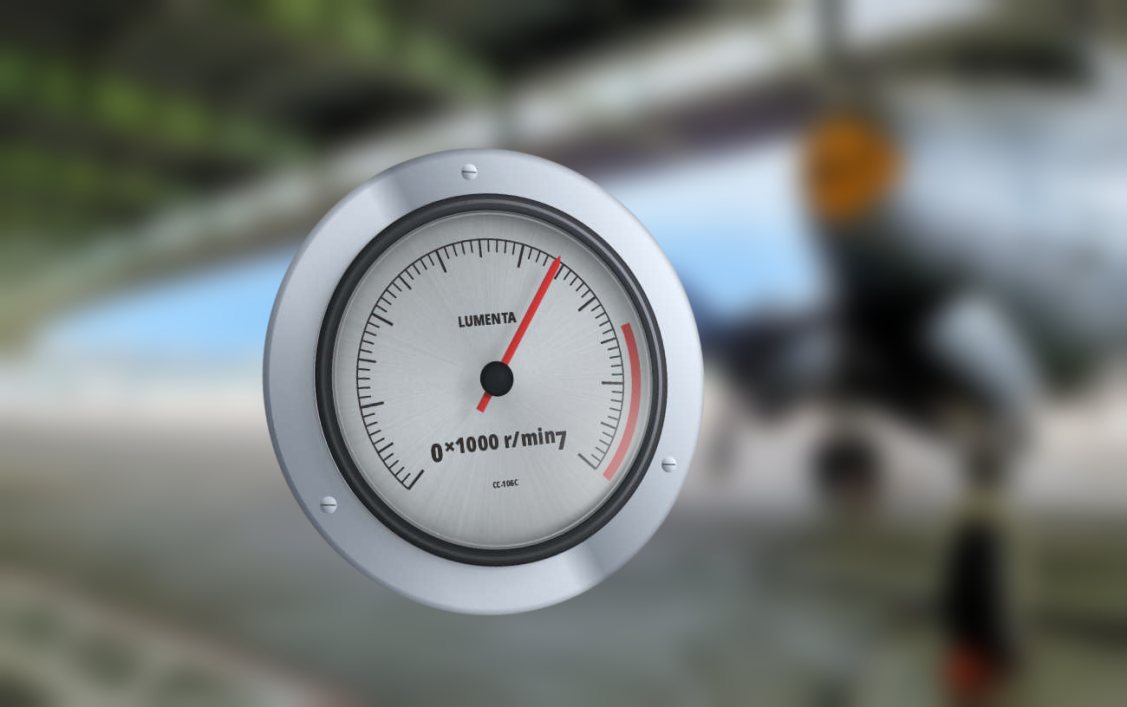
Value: **4400** rpm
